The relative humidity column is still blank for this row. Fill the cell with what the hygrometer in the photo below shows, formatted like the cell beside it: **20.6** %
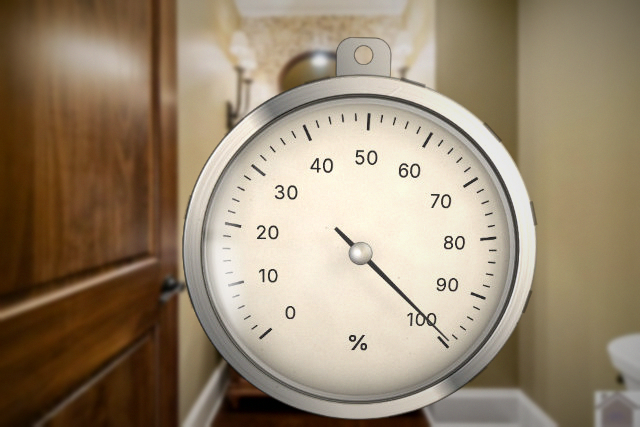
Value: **99** %
